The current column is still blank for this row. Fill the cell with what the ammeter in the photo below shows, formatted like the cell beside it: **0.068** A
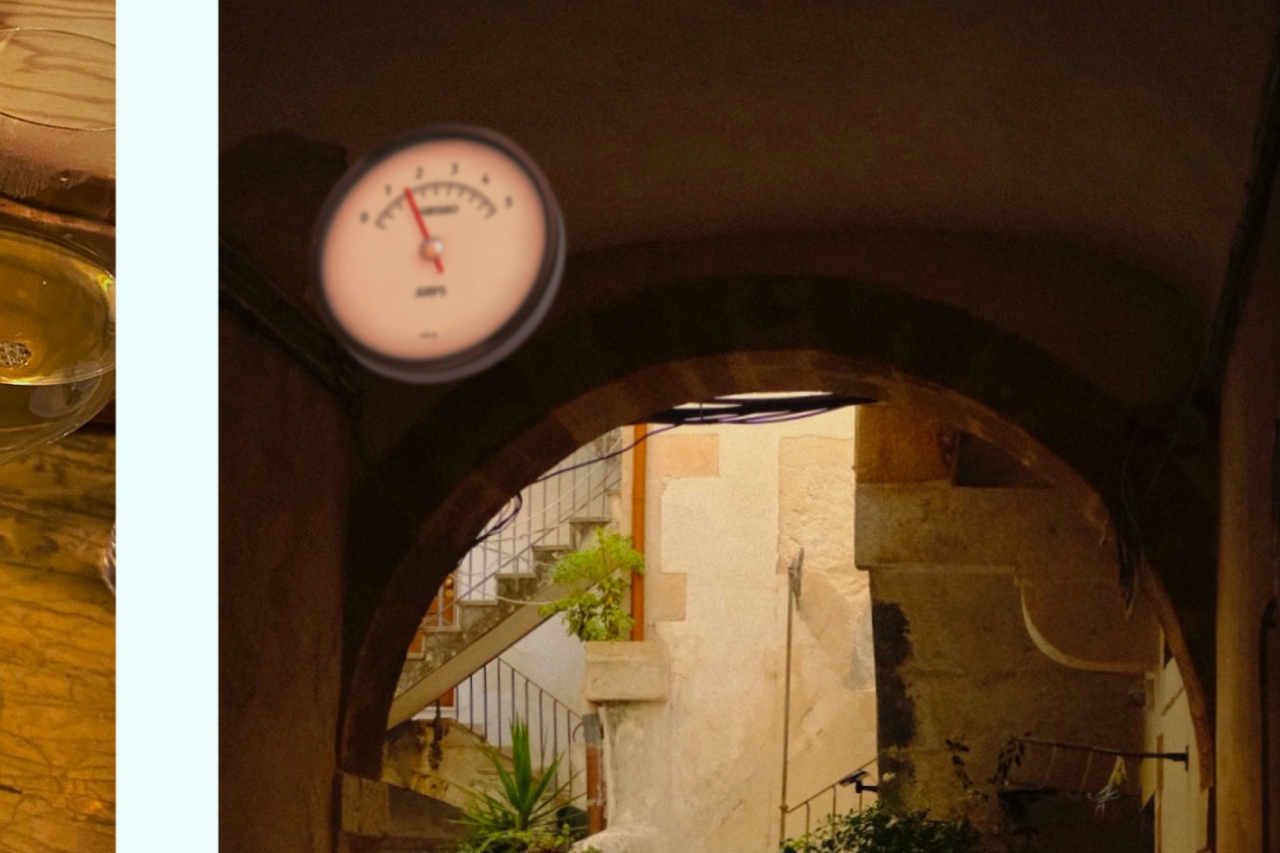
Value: **1.5** A
